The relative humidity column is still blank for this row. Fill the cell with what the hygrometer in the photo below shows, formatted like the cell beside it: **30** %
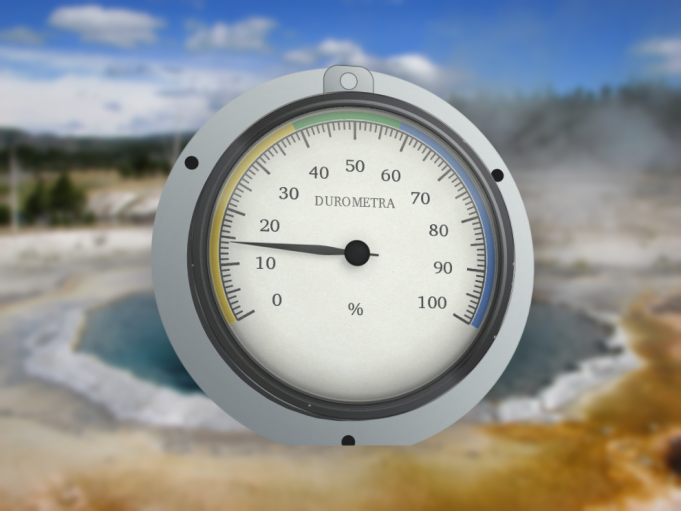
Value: **14** %
